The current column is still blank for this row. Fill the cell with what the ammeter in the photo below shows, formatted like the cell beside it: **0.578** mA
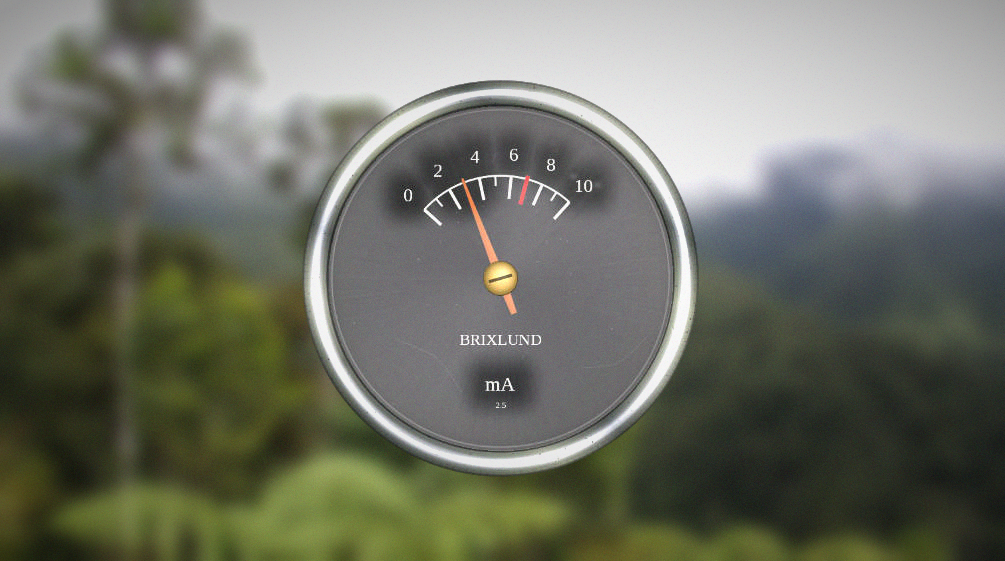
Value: **3** mA
